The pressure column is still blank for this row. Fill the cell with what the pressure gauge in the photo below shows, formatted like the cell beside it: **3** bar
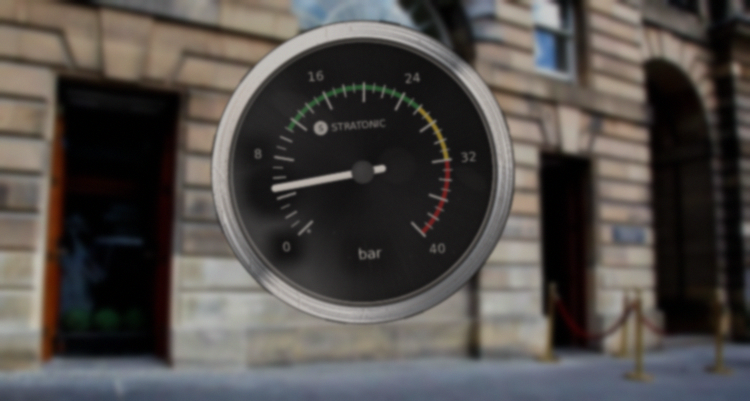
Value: **5** bar
